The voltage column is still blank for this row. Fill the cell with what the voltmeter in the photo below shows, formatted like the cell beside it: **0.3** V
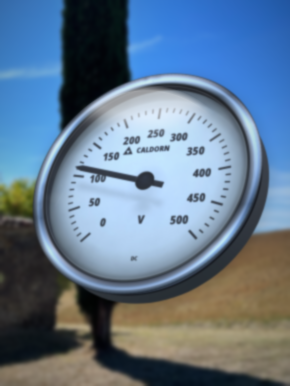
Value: **110** V
